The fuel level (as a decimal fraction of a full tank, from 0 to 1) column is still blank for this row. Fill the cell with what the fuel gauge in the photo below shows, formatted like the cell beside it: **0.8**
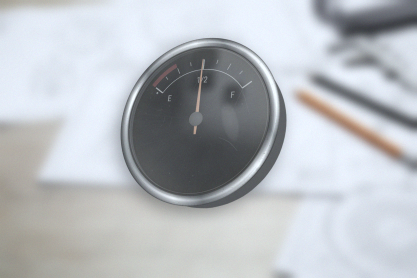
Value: **0.5**
